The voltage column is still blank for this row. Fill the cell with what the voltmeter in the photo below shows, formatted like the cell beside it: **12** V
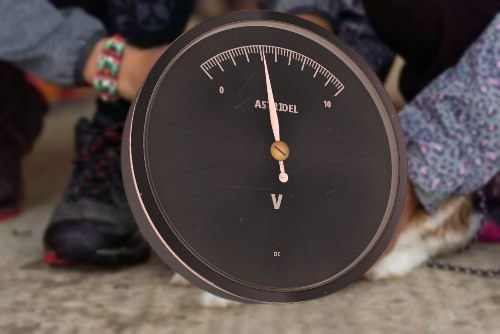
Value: **4** V
